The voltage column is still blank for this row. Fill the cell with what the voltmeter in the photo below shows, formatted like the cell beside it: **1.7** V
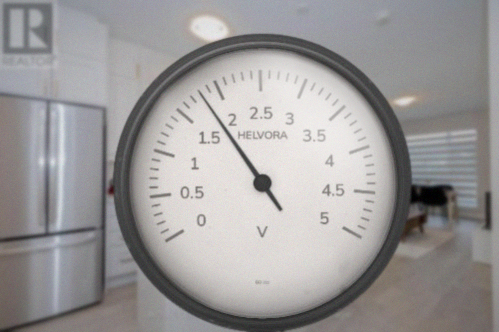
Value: **1.8** V
